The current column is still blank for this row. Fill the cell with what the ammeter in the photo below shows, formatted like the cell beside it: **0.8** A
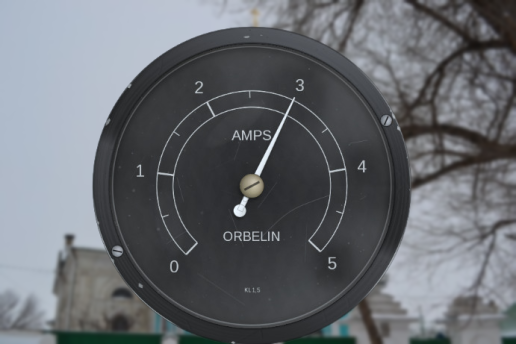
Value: **3** A
